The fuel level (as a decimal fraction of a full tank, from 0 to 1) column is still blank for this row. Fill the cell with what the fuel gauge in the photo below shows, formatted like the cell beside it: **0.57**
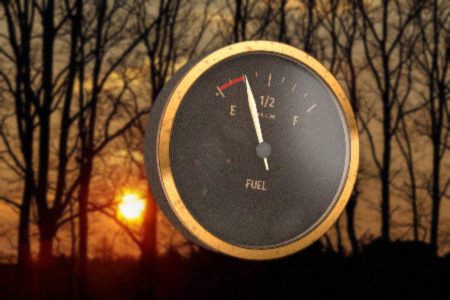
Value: **0.25**
